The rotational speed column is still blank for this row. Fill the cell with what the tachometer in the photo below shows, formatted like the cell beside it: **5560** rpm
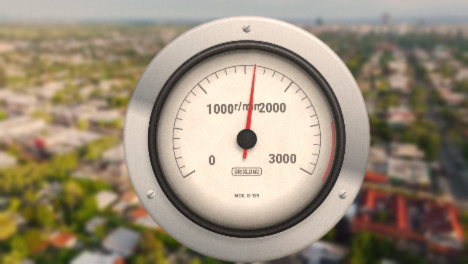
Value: **1600** rpm
